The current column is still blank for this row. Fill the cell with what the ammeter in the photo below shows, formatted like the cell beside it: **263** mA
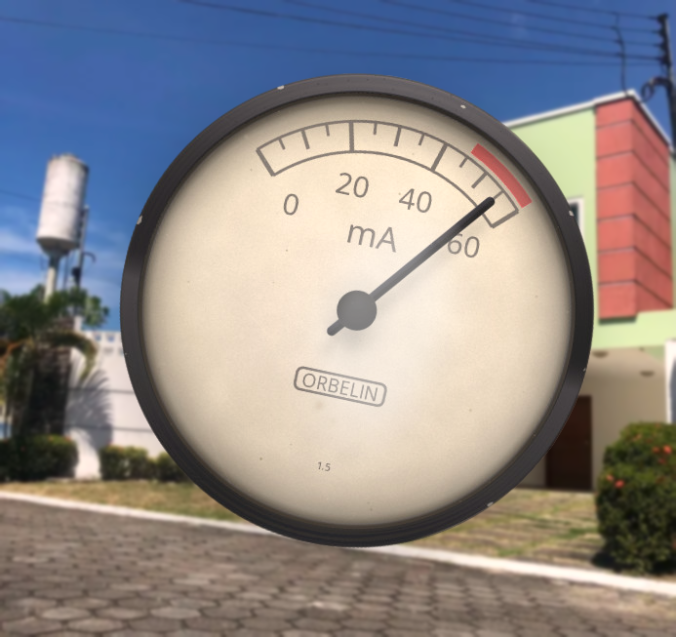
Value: **55** mA
